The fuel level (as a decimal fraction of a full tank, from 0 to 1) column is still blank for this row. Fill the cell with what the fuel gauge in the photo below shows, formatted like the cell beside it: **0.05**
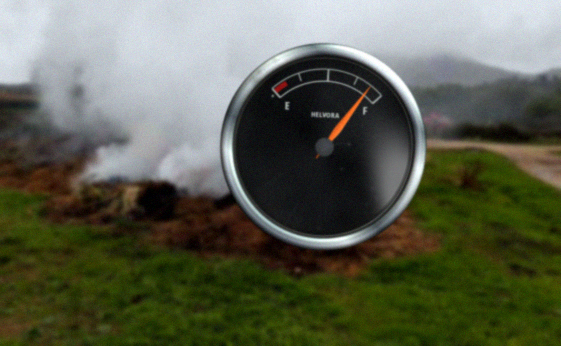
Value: **0.875**
